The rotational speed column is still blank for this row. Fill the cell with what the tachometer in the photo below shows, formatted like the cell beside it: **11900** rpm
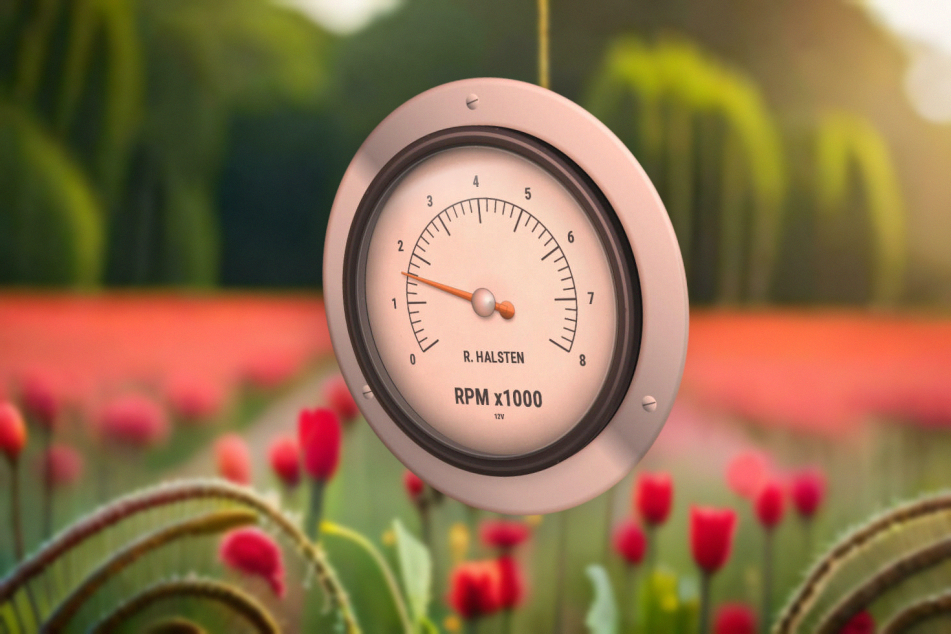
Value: **1600** rpm
